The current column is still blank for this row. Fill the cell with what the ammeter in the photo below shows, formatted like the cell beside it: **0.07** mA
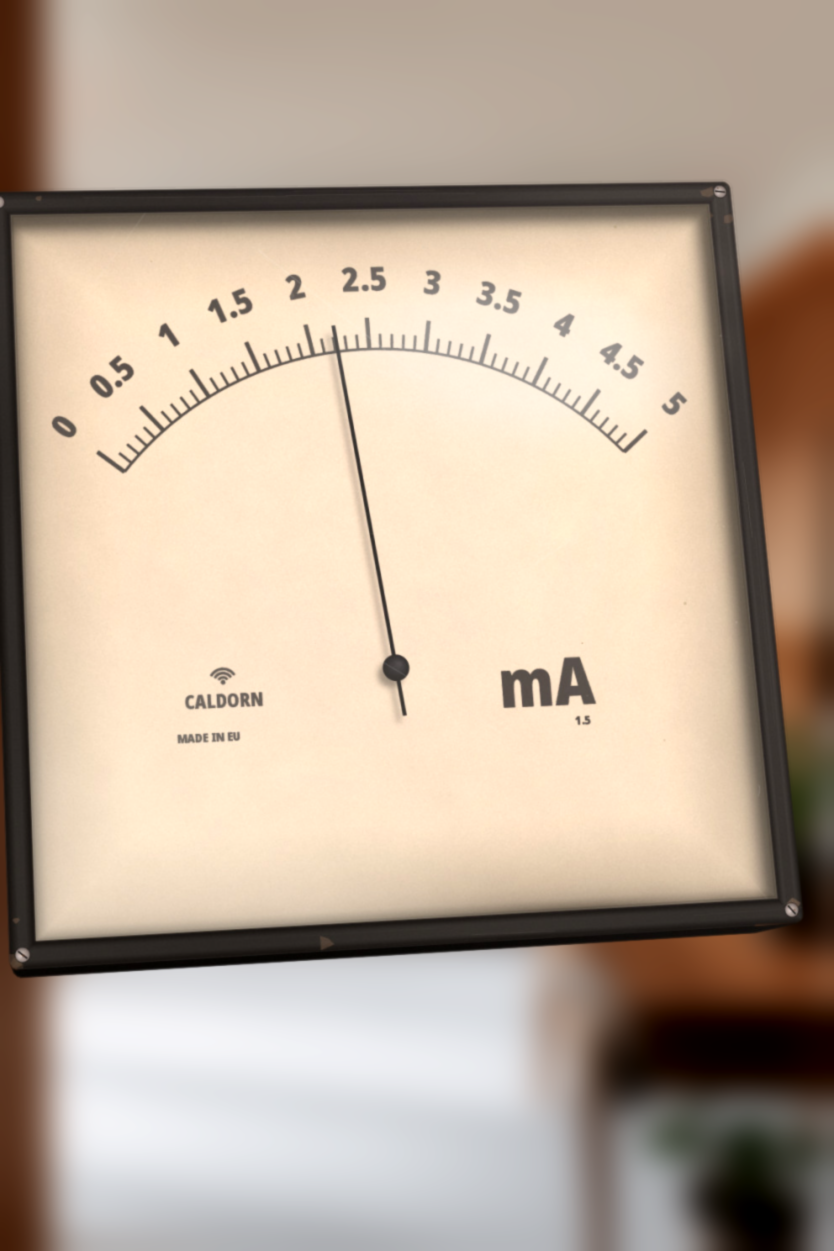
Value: **2.2** mA
